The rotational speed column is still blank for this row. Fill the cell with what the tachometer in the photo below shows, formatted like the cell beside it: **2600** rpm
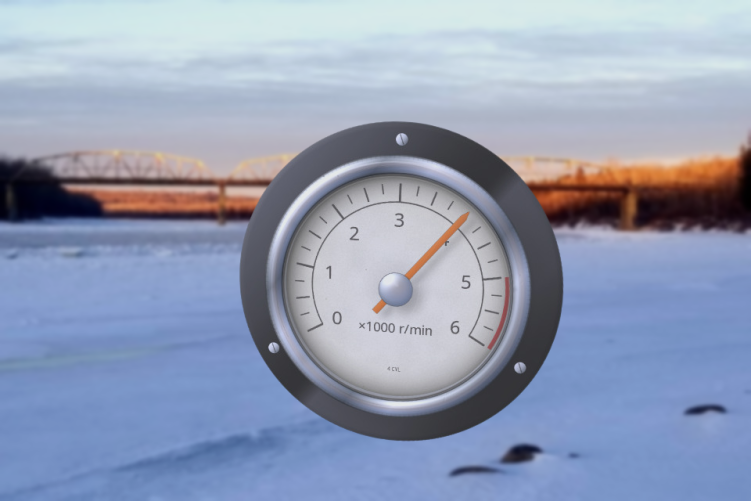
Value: **4000** rpm
